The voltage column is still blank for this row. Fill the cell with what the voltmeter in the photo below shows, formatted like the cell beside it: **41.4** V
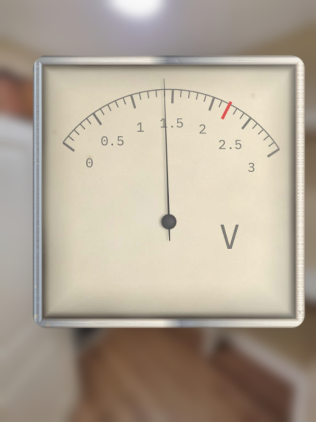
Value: **1.4** V
